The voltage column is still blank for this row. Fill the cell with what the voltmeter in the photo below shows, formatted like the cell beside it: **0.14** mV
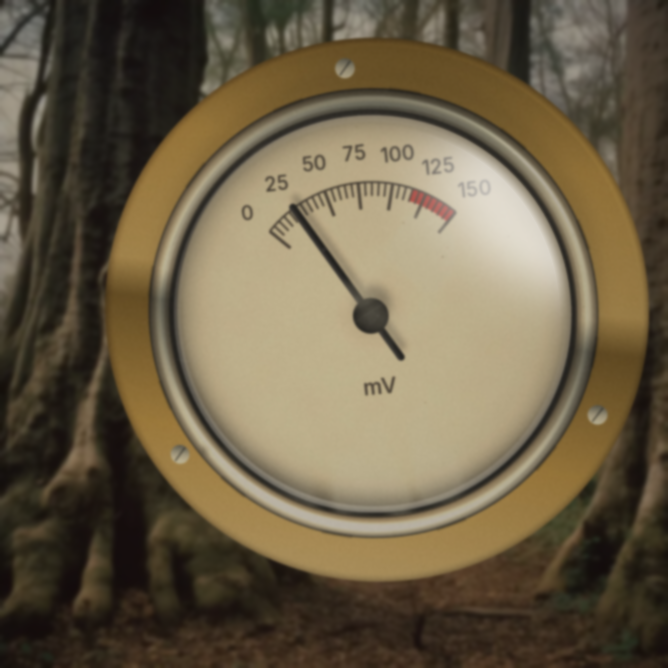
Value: **25** mV
